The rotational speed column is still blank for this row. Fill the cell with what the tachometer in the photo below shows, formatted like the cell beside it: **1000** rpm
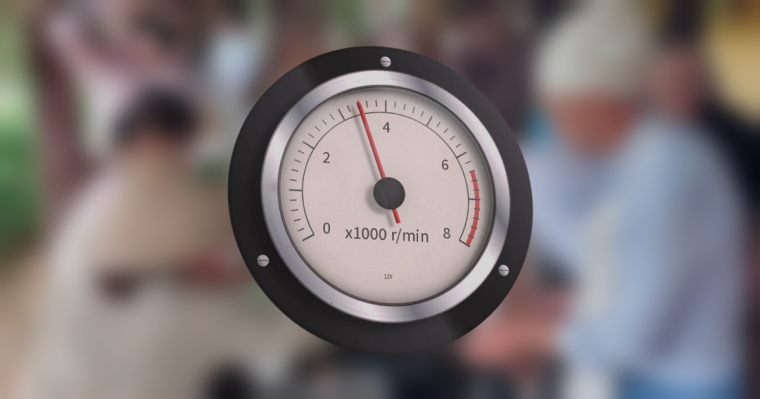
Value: **3400** rpm
